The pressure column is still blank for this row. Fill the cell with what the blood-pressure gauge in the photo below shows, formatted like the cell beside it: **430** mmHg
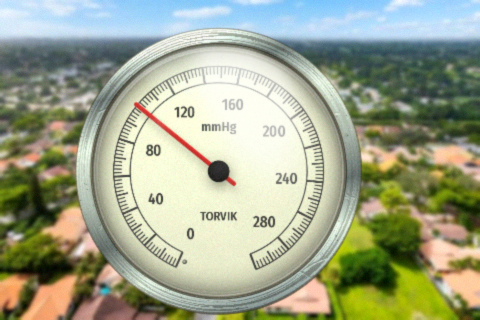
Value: **100** mmHg
